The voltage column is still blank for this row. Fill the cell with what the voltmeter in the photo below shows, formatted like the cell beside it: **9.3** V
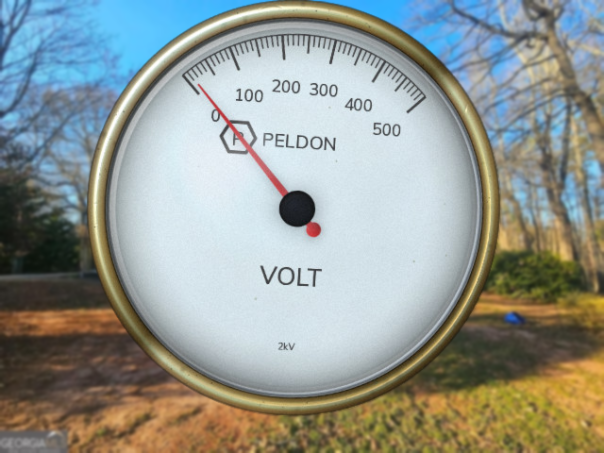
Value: **10** V
